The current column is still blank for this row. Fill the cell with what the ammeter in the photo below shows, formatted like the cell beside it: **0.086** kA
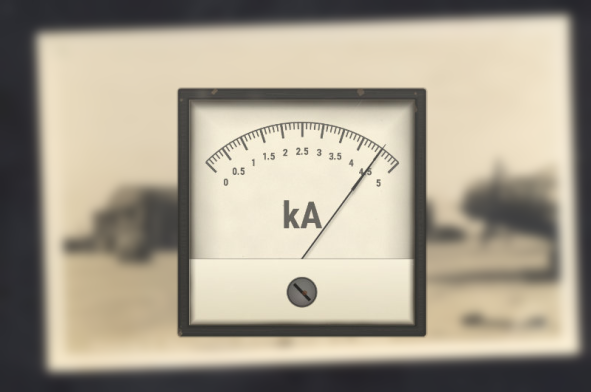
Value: **4.5** kA
